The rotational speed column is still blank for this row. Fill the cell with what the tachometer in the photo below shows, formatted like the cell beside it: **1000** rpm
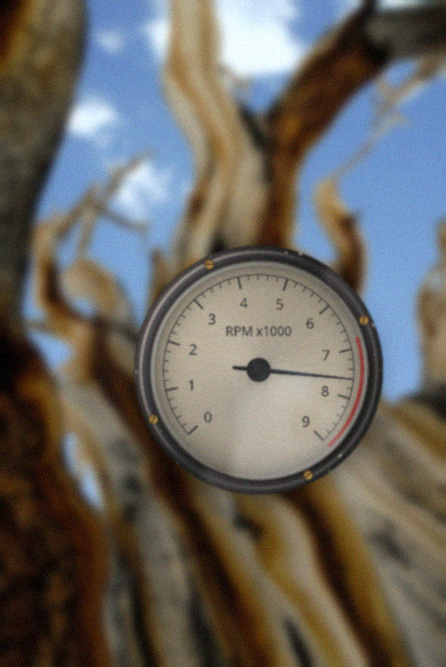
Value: **7600** rpm
